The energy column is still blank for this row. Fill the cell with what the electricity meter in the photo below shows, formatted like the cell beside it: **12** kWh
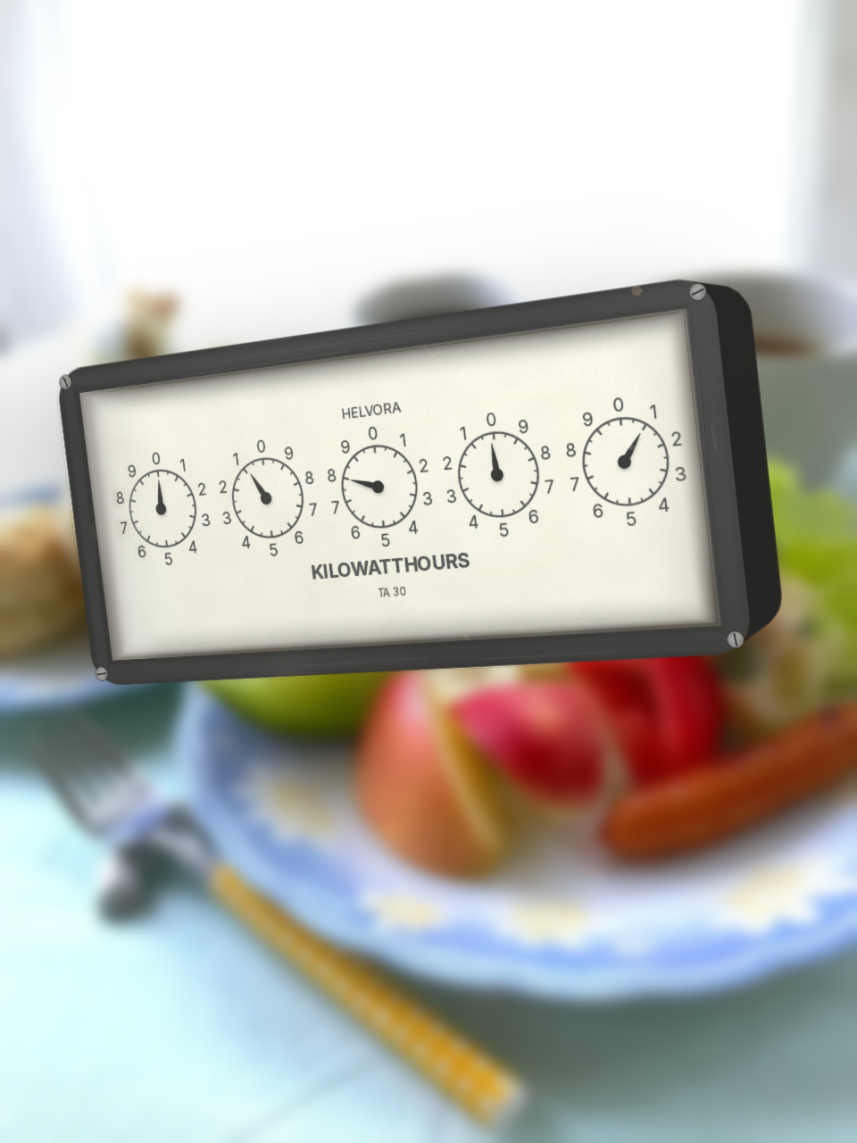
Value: **801** kWh
